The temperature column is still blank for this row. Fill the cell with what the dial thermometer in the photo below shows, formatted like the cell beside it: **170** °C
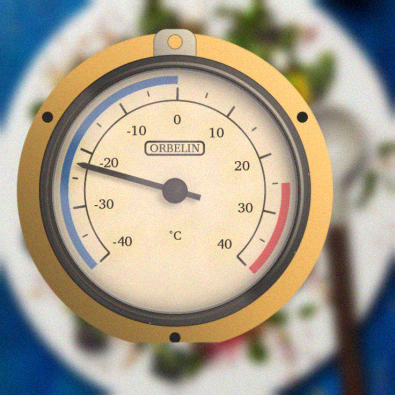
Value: **-22.5** °C
